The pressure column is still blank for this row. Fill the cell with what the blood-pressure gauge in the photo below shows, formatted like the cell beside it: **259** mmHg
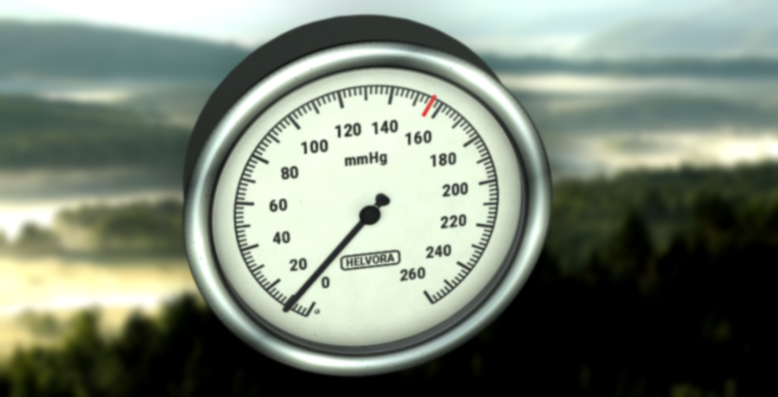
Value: **10** mmHg
